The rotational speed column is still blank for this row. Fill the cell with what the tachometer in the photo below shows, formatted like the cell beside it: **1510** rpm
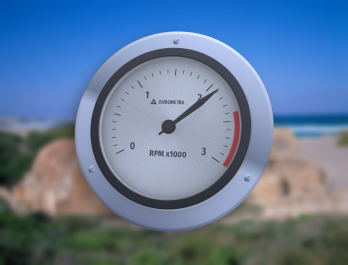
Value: **2100** rpm
